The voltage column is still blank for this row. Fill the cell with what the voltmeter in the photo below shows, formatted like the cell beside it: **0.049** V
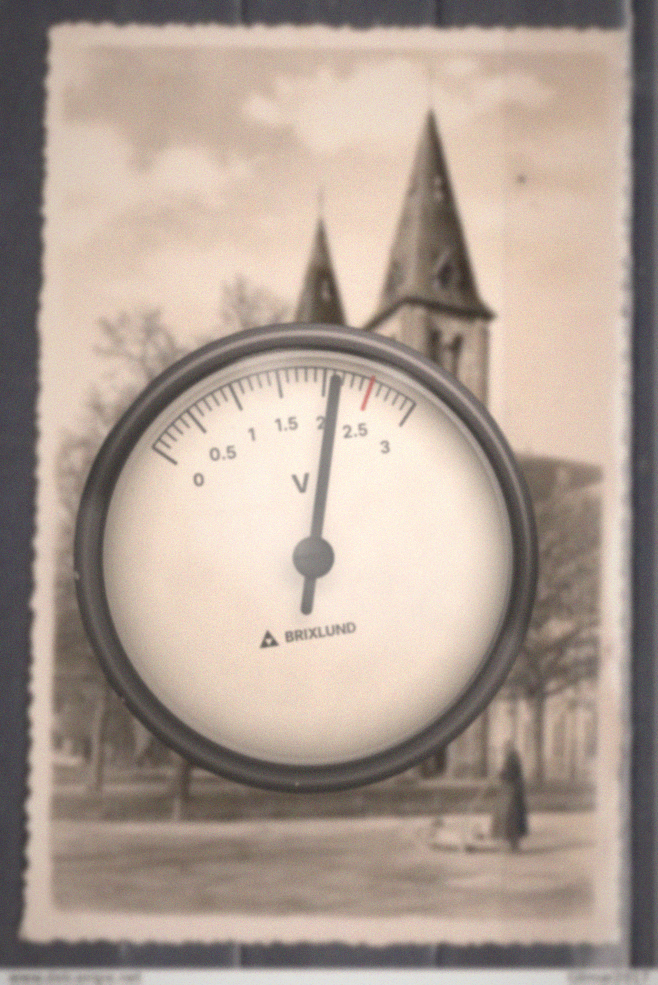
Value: **2.1** V
